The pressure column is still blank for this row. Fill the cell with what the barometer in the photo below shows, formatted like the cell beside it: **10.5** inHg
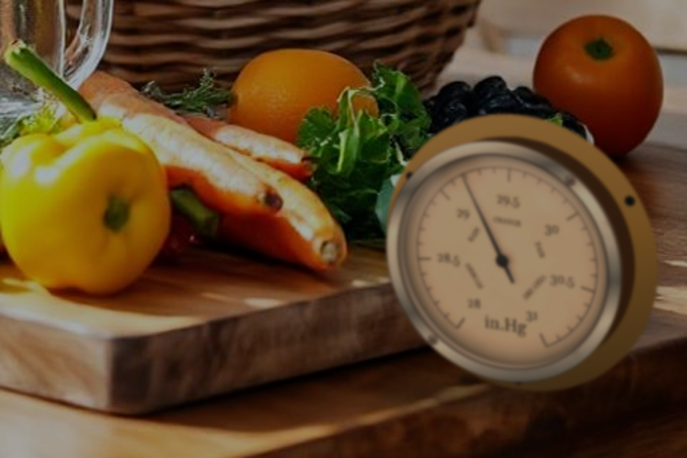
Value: **29.2** inHg
